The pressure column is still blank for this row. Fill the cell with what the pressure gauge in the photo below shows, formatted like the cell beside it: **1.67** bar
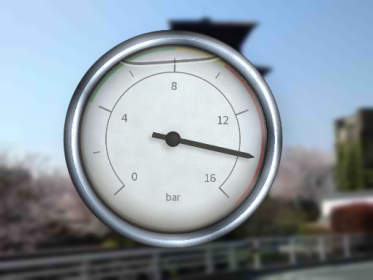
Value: **14** bar
